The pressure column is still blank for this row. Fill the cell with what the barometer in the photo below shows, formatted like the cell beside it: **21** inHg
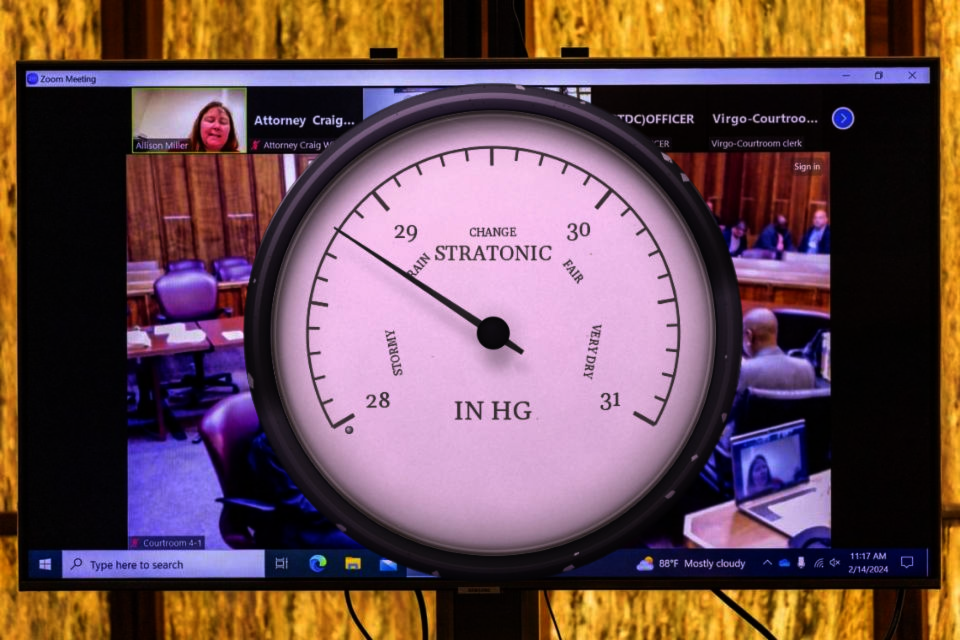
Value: **28.8** inHg
